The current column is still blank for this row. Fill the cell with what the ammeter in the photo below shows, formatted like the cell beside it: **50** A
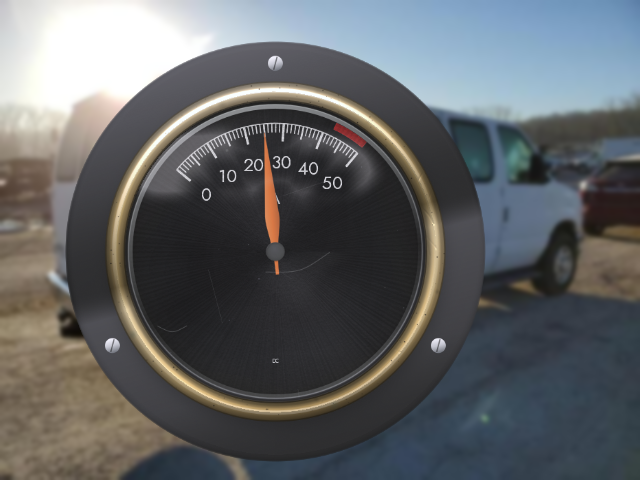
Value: **25** A
